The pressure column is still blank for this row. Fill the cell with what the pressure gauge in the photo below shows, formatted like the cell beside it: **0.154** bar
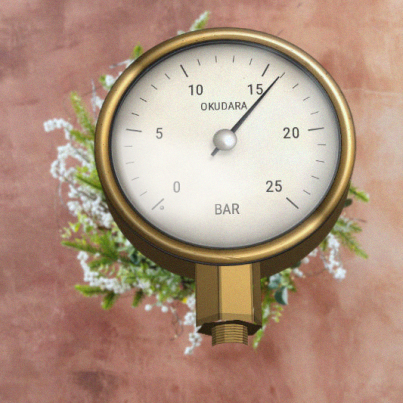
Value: **16** bar
